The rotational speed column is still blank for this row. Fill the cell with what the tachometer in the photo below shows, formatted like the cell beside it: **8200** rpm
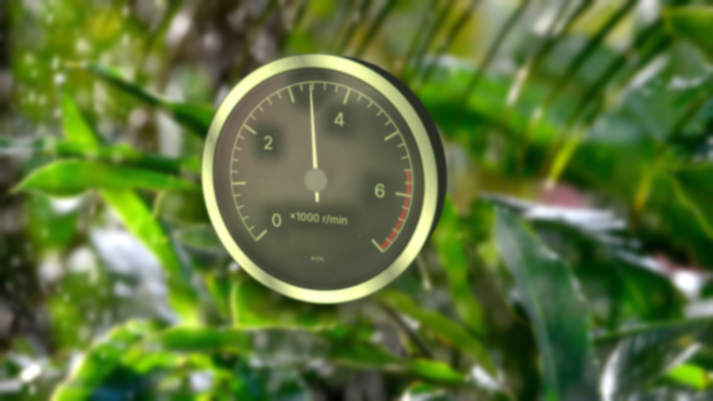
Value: **3400** rpm
